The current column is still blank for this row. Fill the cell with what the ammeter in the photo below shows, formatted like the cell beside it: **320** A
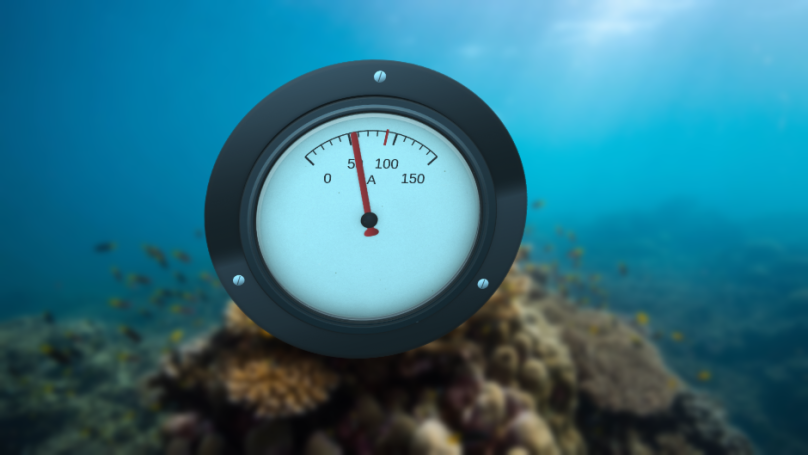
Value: **55** A
